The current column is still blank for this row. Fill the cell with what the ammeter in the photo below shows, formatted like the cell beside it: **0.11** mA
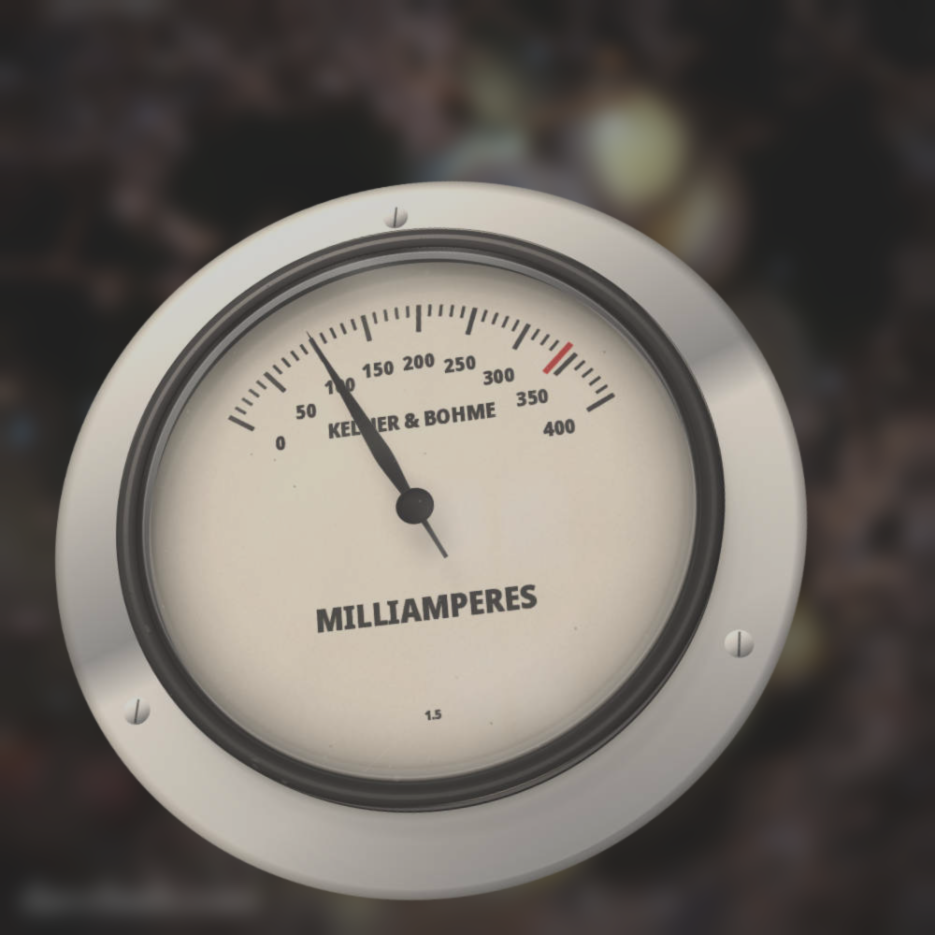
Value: **100** mA
